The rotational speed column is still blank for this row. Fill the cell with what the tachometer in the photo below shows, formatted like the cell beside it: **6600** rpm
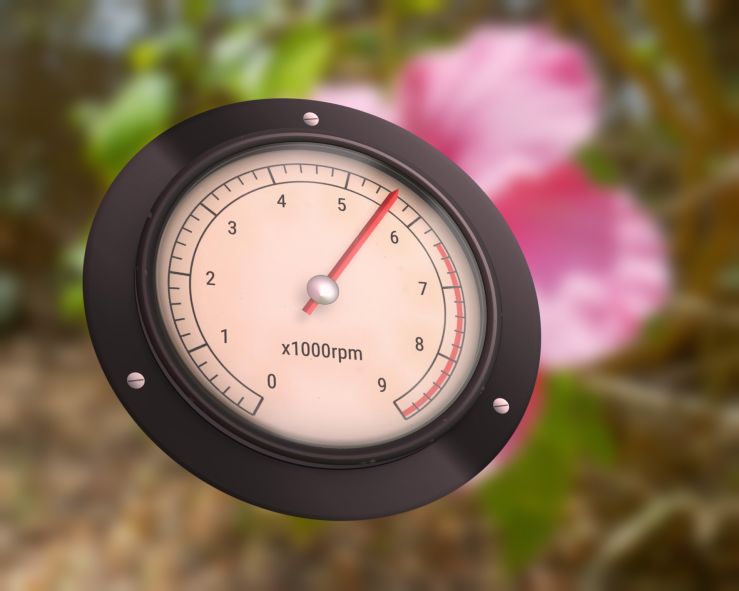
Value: **5600** rpm
